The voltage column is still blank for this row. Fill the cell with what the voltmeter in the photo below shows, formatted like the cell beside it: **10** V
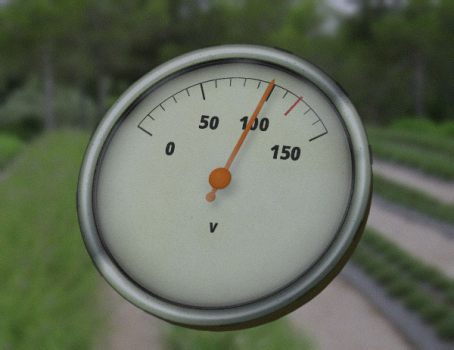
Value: **100** V
